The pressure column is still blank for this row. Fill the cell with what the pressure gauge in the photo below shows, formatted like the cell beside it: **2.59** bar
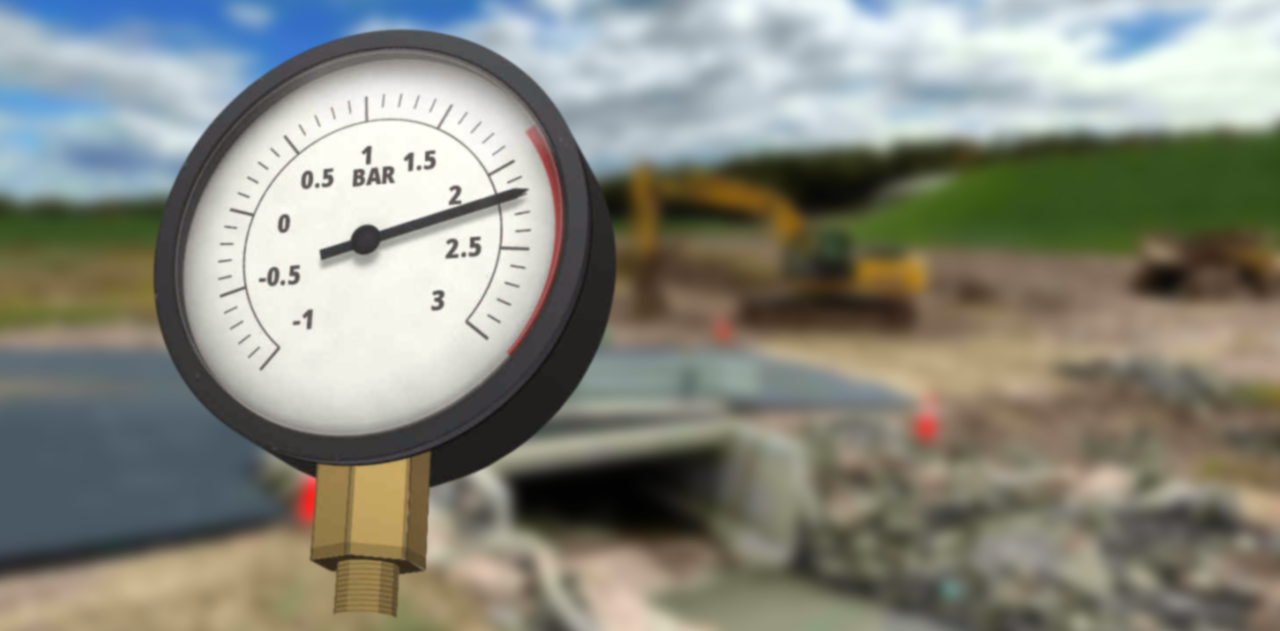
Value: **2.2** bar
